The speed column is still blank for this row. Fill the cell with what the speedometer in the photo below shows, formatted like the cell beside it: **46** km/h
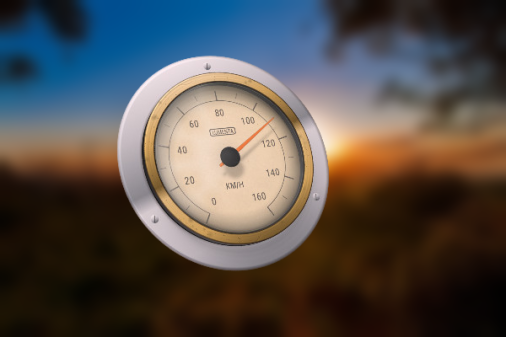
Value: **110** km/h
